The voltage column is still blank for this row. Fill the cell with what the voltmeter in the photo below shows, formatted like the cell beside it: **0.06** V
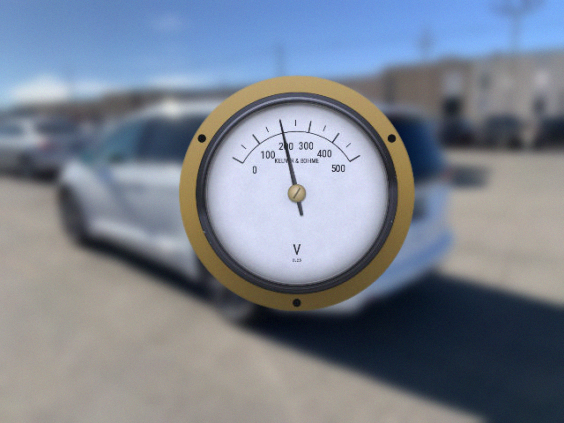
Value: **200** V
